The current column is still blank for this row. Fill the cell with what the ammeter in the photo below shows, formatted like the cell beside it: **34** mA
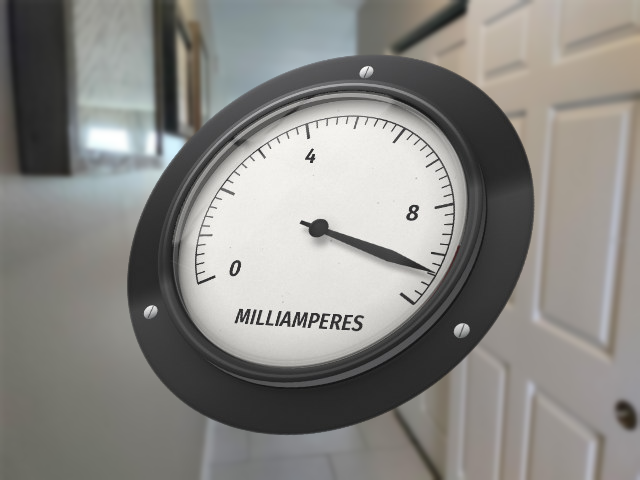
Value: **9.4** mA
